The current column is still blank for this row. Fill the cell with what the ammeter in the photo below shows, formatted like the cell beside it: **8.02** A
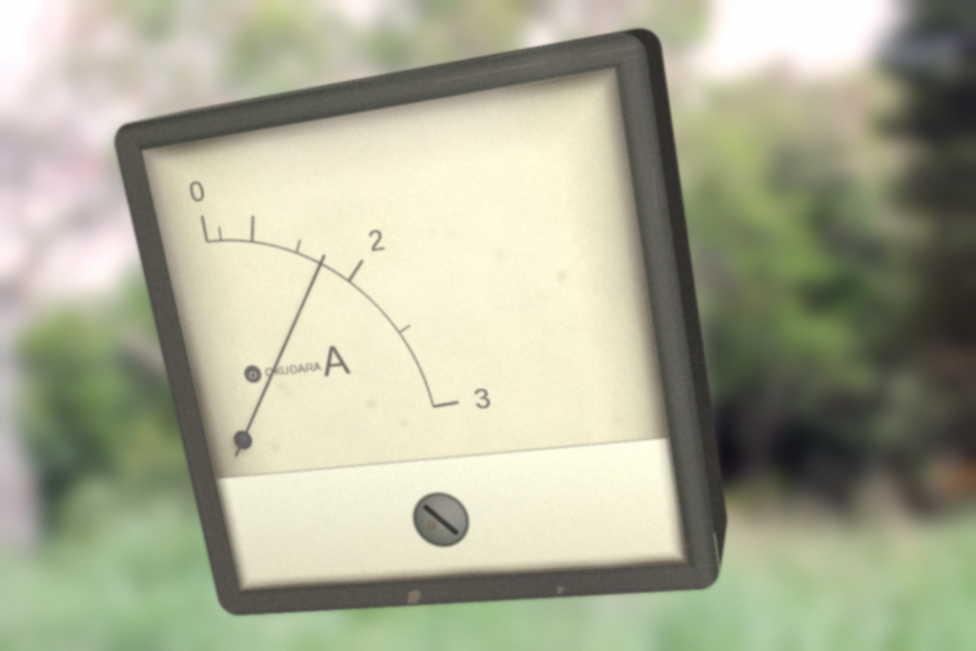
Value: **1.75** A
